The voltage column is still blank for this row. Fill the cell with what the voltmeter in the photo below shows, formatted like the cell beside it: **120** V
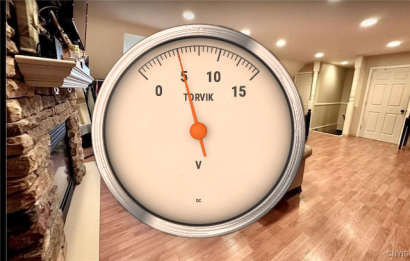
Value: **5** V
